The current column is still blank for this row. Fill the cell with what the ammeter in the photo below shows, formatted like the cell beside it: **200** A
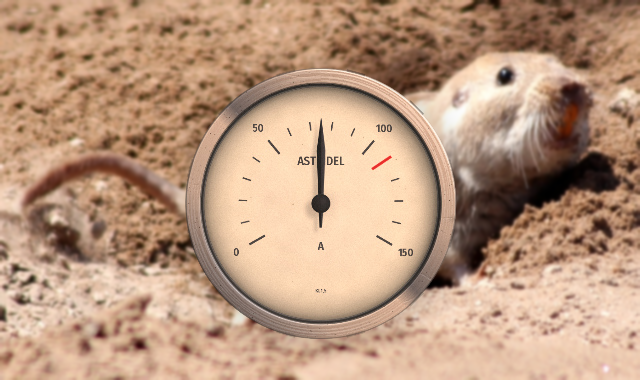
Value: **75** A
